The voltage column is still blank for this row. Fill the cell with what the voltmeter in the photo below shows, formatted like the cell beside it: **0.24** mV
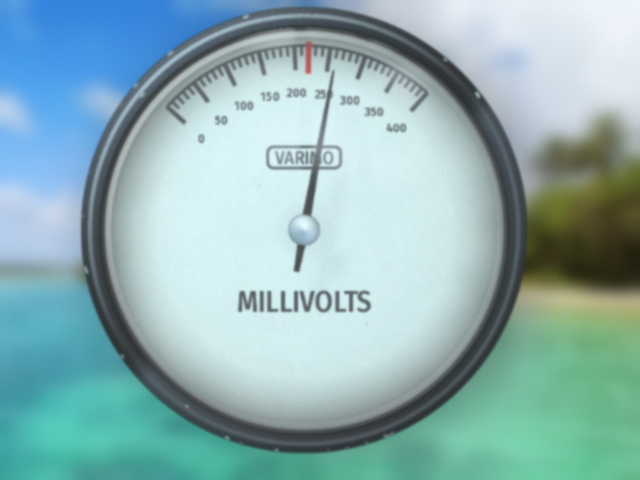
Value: **260** mV
